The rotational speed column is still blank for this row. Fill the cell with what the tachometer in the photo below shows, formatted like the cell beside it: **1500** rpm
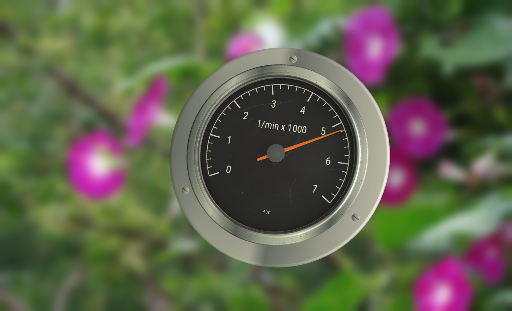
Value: **5200** rpm
